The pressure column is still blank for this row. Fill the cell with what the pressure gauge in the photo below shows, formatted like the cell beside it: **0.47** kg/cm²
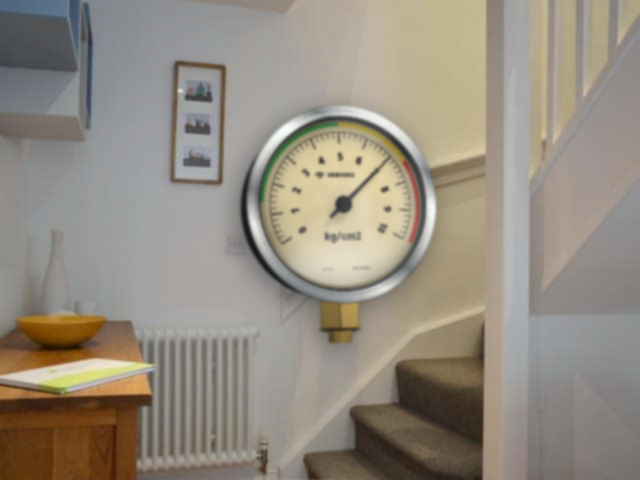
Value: **7** kg/cm²
